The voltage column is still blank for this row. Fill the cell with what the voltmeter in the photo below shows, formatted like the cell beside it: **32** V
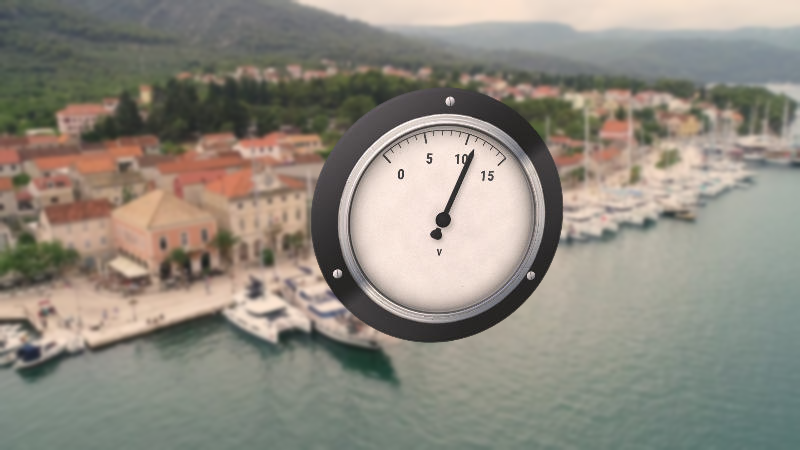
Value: **11** V
